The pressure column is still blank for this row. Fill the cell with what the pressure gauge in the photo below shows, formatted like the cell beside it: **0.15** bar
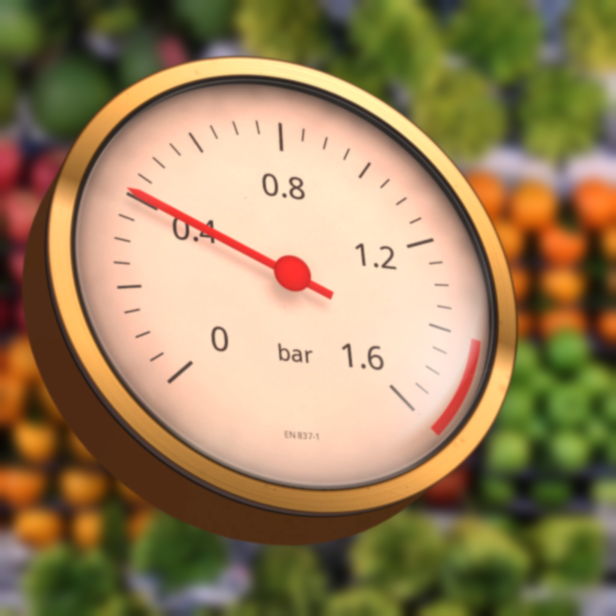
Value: **0.4** bar
